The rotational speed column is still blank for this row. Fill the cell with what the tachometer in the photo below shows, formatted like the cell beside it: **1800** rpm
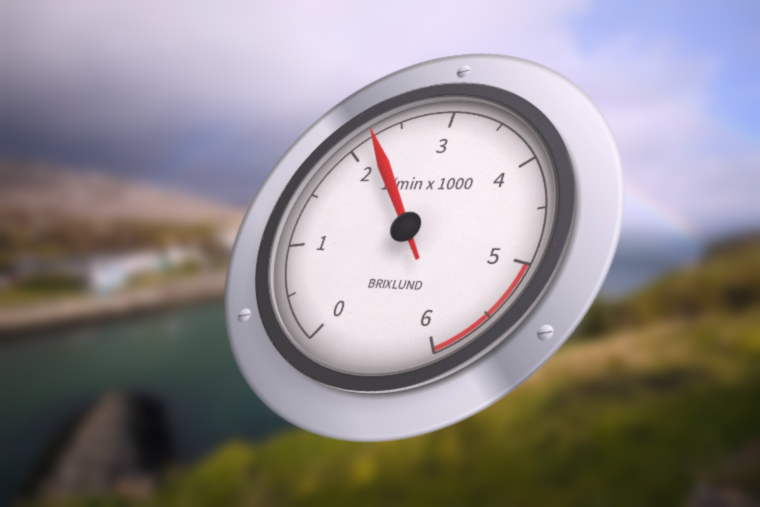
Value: **2250** rpm
